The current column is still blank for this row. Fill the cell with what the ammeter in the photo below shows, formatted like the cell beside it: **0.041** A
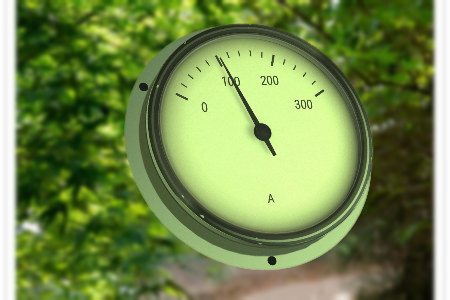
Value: **100** A
